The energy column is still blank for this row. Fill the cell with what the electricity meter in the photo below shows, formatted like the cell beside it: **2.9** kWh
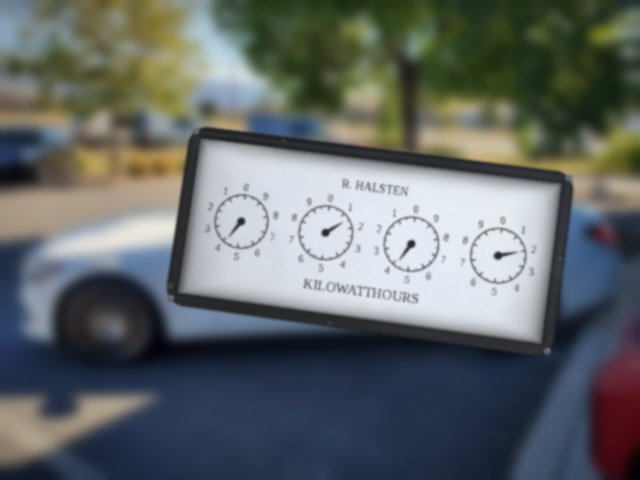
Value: **4142** kWh
